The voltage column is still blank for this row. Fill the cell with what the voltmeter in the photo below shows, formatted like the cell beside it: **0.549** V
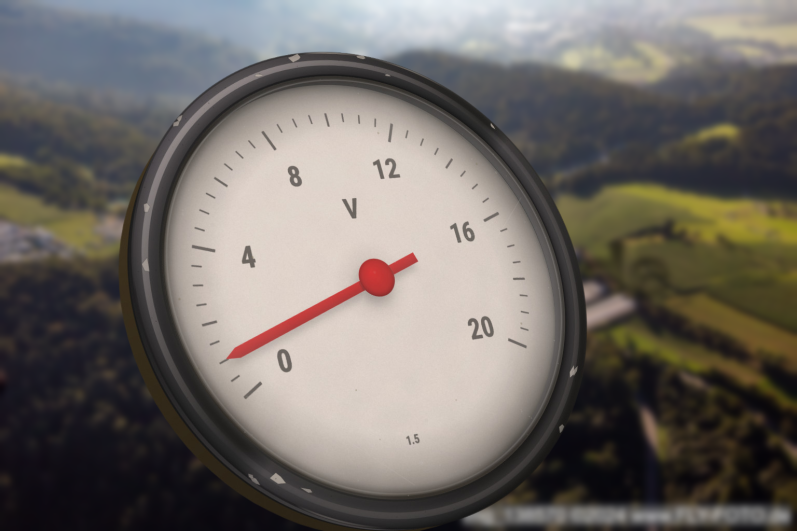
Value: **1** V
